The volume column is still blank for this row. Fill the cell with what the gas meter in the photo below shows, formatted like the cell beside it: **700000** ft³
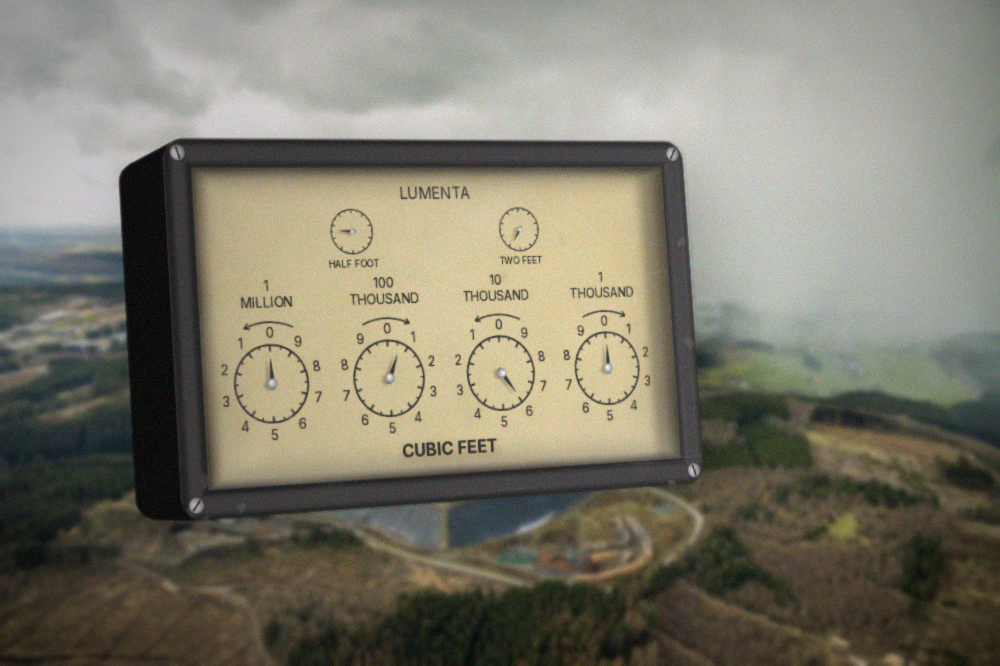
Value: **6000** ft³
